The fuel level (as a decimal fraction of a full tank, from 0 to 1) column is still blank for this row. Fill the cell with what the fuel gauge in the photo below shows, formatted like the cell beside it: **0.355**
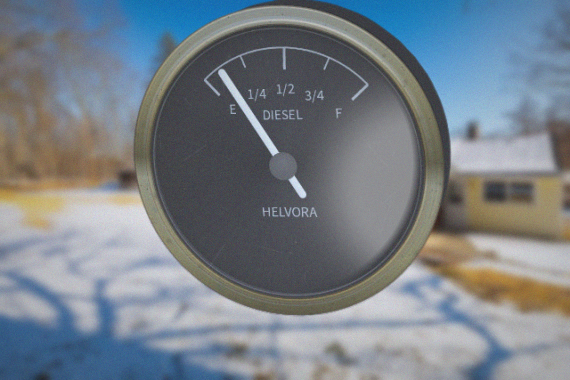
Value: **0.125**
